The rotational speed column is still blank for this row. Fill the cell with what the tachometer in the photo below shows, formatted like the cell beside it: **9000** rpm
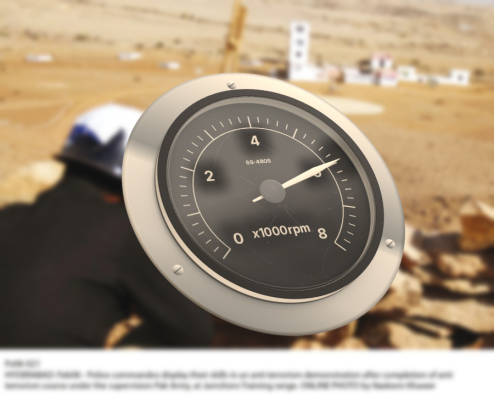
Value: **6000** rpm
